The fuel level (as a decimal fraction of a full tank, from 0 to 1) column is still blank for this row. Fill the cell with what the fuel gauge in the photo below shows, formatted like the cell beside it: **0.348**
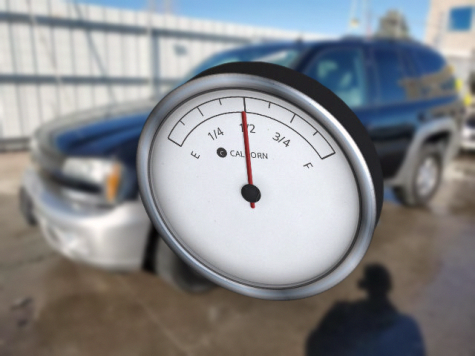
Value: **0.5**
